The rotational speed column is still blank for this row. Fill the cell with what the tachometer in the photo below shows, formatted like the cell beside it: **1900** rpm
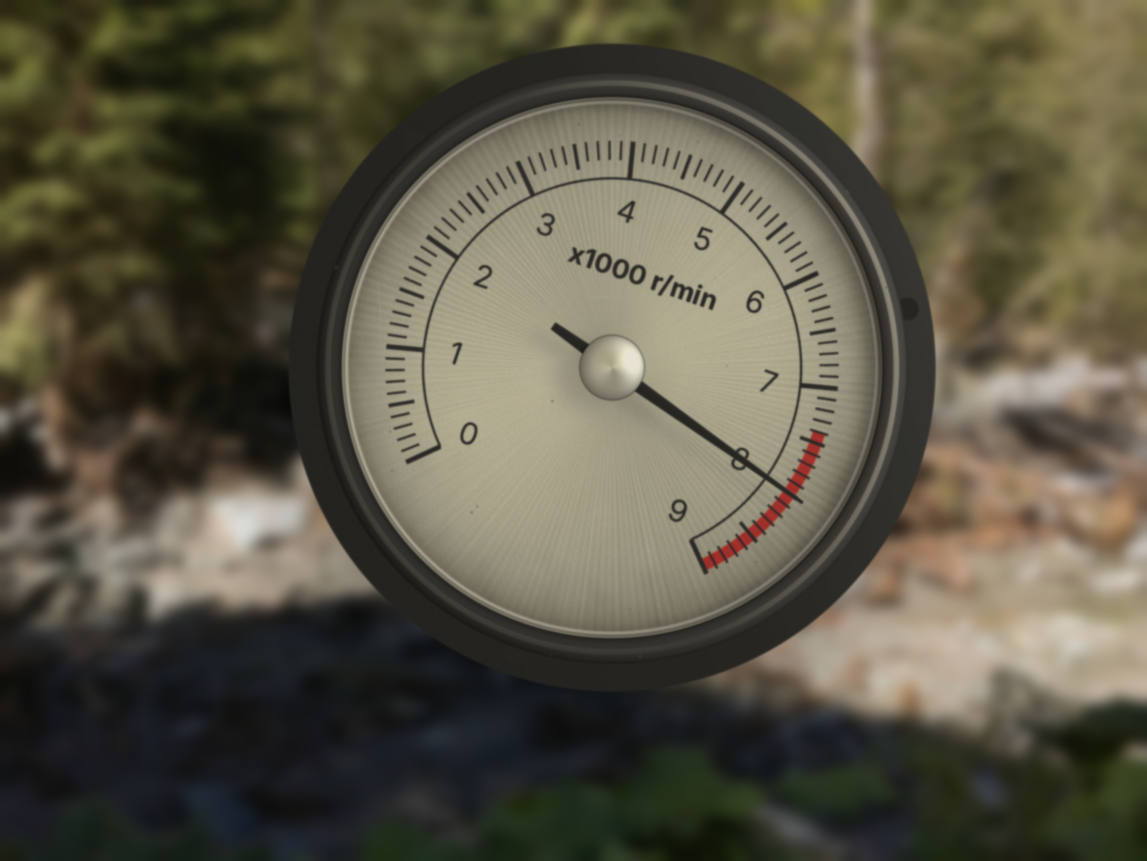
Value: **8000** rpm
